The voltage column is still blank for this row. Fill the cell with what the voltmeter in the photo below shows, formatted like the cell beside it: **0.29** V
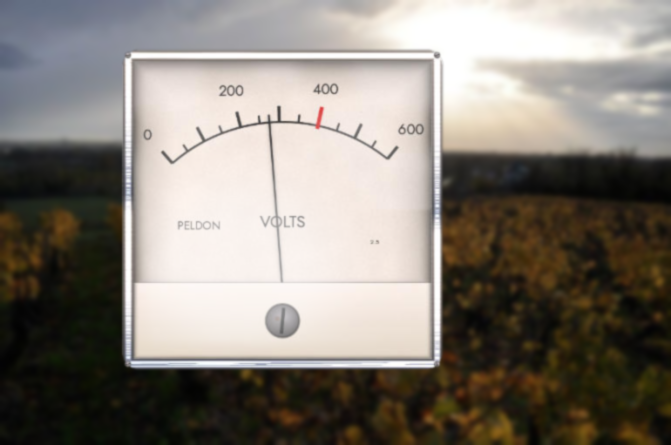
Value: **275** V
